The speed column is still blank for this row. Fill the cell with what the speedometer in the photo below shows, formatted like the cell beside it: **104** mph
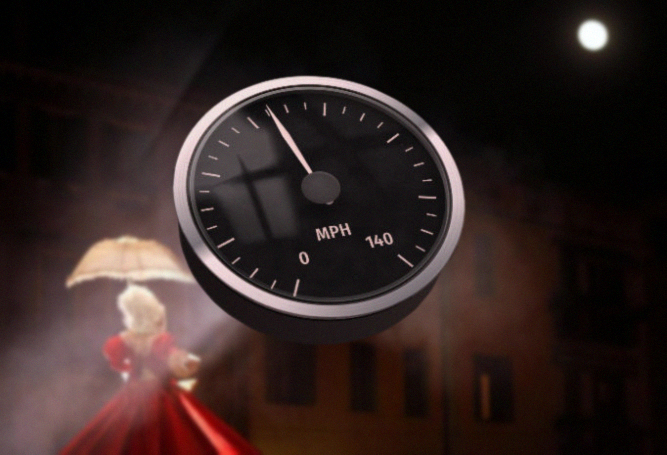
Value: **65** mph
